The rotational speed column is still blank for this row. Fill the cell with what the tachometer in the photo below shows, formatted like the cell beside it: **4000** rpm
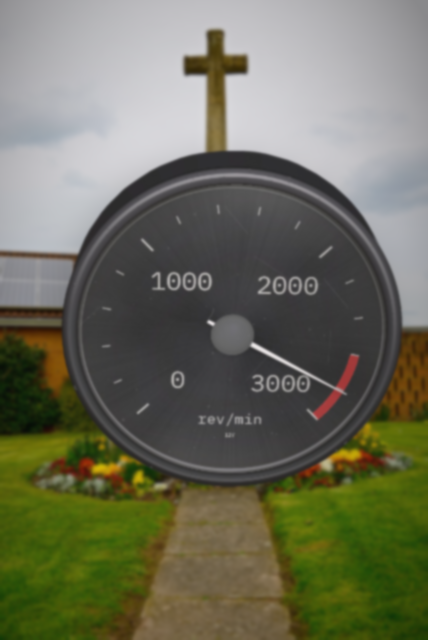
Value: **2800** rpm
